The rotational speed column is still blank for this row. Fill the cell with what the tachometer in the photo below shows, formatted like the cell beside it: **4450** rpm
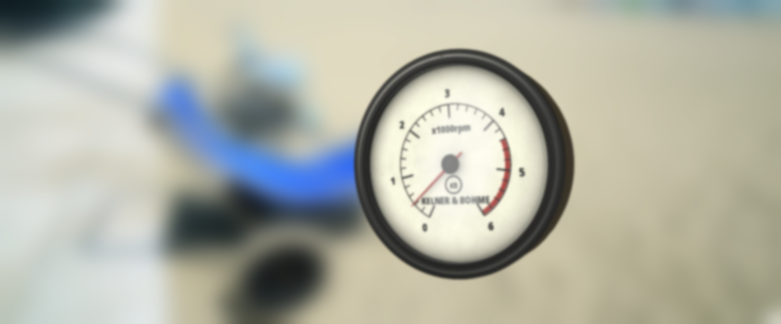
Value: **400** rpm
